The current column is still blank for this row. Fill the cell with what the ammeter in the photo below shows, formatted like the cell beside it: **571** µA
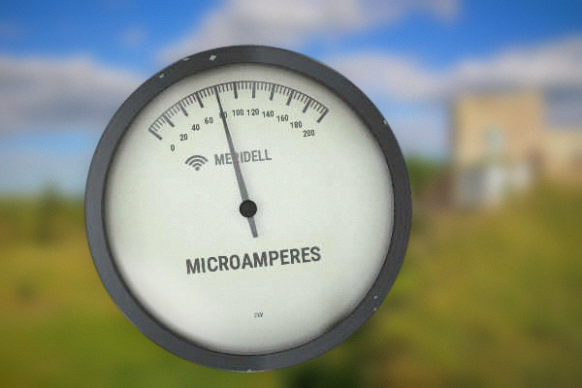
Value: **80** µA
